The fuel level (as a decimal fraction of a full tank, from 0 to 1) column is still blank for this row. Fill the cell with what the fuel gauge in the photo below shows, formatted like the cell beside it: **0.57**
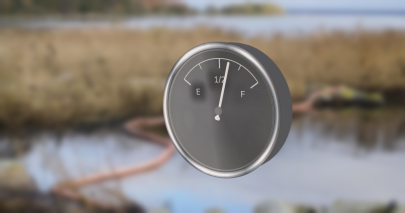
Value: **0.625**
